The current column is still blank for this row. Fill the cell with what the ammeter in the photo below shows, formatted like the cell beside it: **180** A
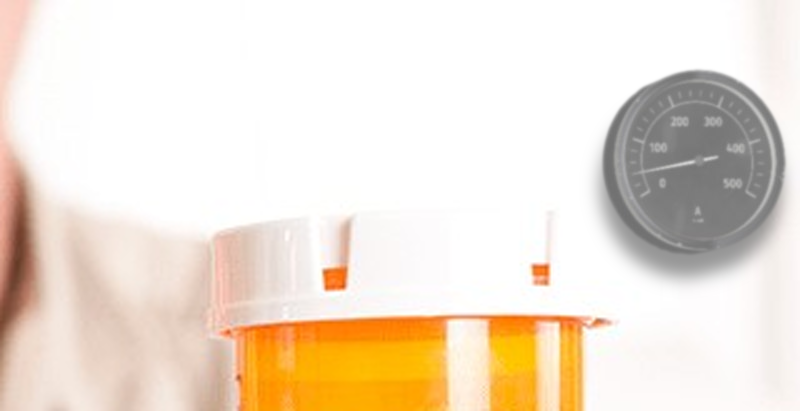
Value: **40** A
